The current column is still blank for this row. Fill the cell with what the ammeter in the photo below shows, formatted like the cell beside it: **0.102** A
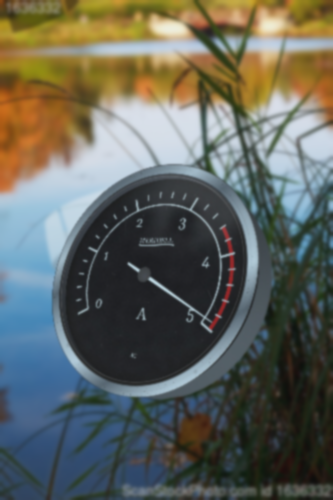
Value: **4.9** A
